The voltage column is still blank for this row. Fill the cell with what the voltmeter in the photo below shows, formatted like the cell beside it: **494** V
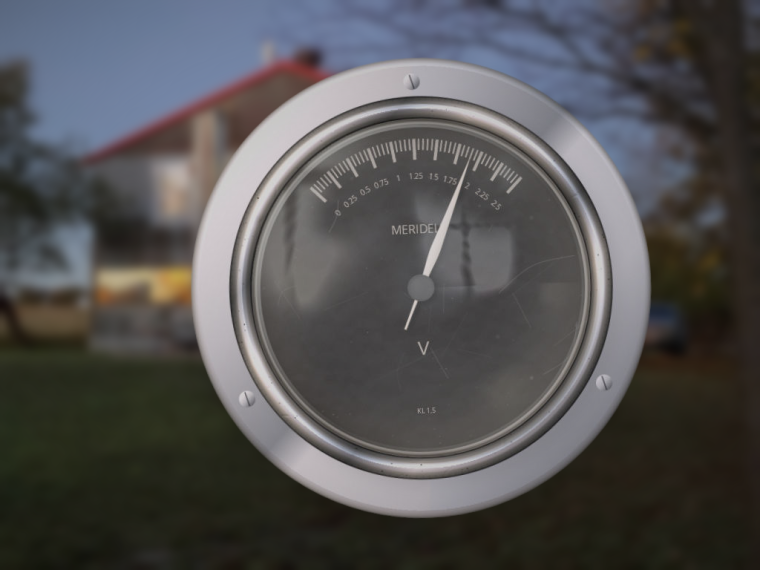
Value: **1.9** V
